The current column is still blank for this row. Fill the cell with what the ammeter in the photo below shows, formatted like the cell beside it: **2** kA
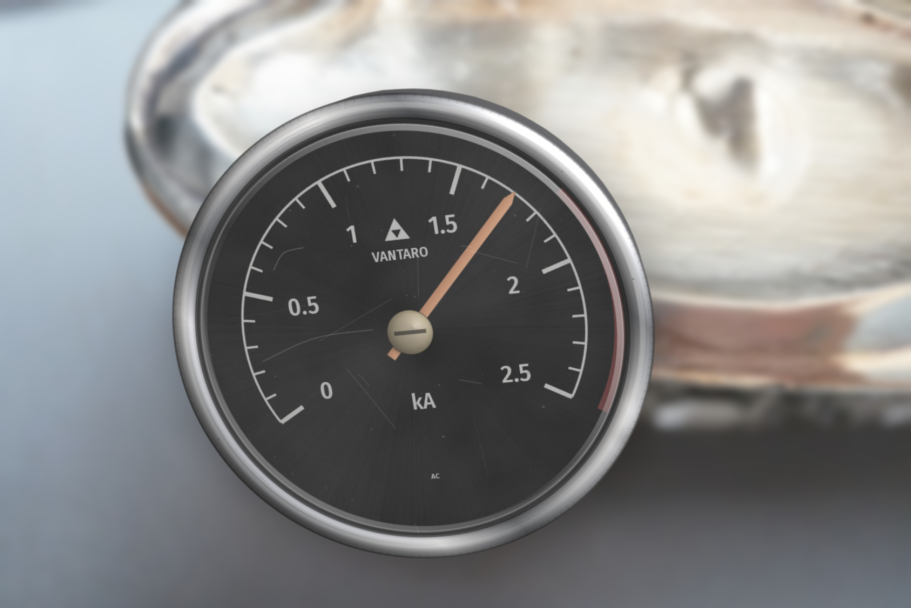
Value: **1.7** kA
